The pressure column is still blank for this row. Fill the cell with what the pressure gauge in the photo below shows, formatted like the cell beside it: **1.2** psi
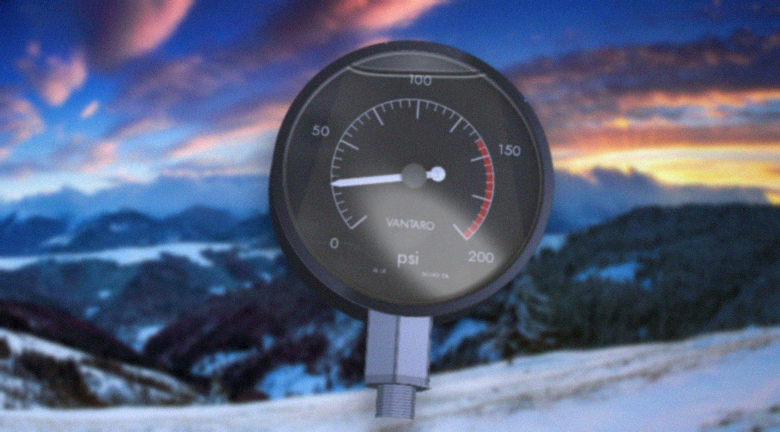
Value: **25** psi
